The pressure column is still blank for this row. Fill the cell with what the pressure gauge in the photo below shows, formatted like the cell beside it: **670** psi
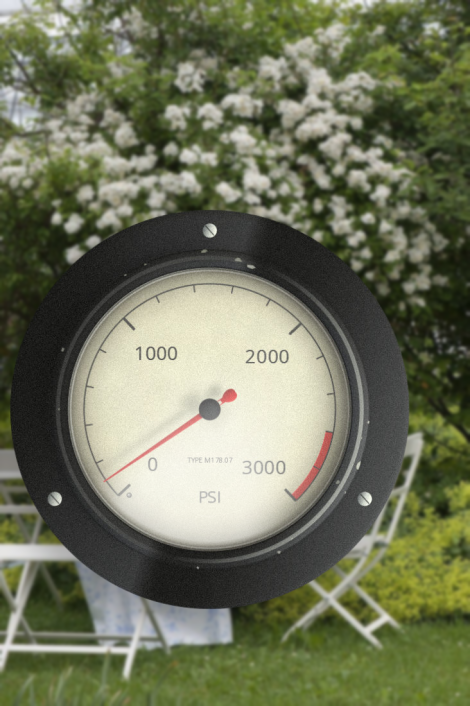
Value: **100** psi
